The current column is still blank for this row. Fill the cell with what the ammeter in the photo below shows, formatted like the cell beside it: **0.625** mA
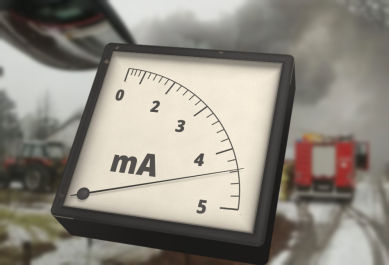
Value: **4.4** mA
